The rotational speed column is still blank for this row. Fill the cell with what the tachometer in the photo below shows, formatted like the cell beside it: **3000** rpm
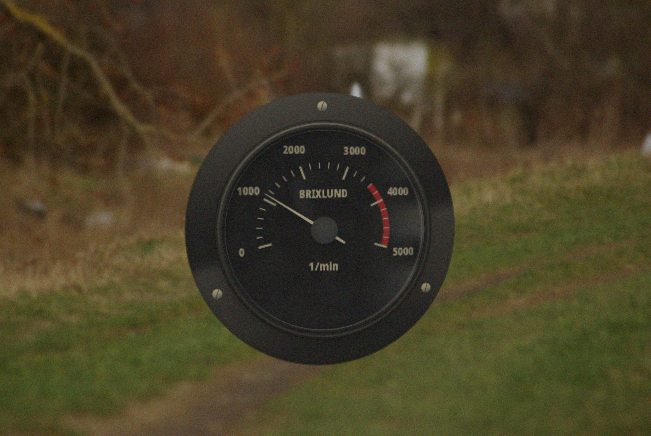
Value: **1100** rpm
